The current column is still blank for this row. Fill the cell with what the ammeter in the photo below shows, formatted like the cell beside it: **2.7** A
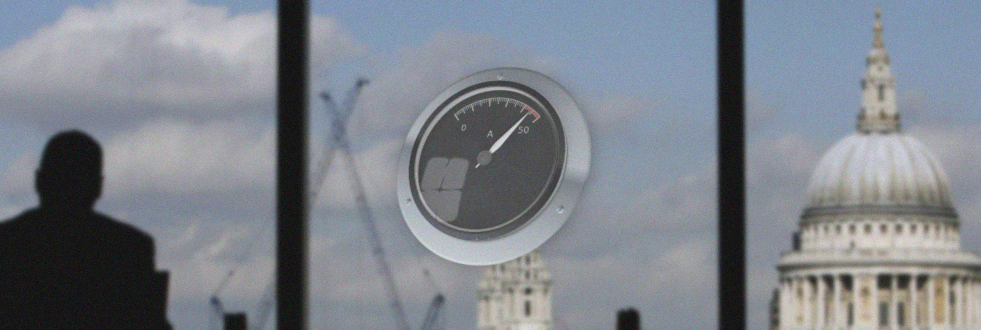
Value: **45** A
